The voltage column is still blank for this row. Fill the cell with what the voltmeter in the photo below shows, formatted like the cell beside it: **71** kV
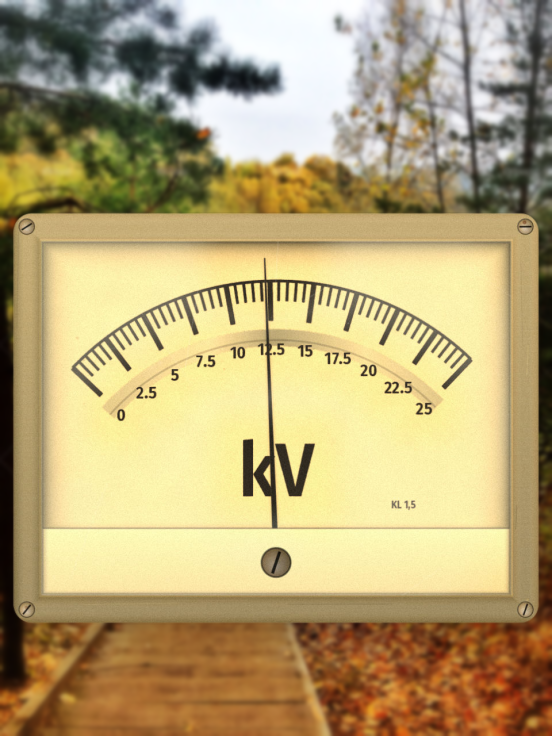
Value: **12.25** kV
